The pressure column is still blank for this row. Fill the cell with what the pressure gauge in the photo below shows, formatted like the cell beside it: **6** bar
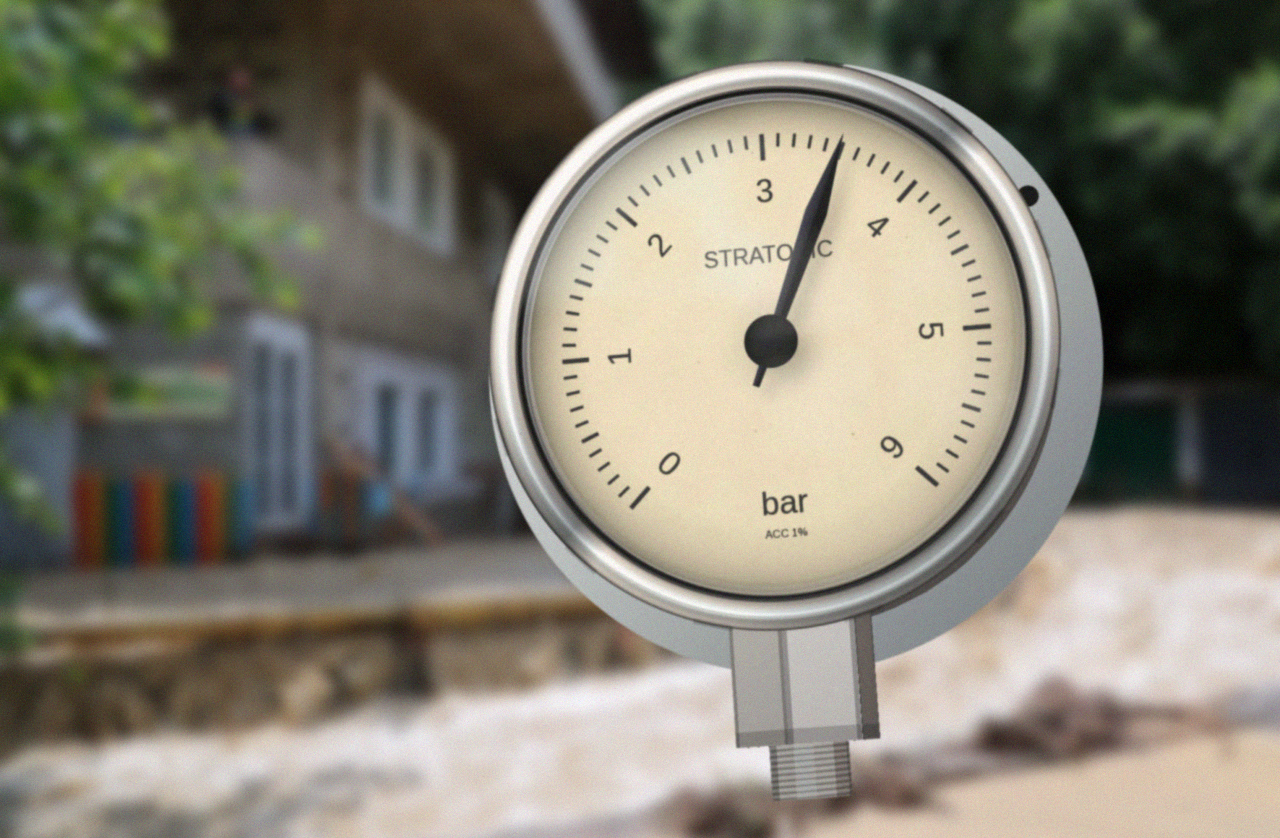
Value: **3.5** bar
